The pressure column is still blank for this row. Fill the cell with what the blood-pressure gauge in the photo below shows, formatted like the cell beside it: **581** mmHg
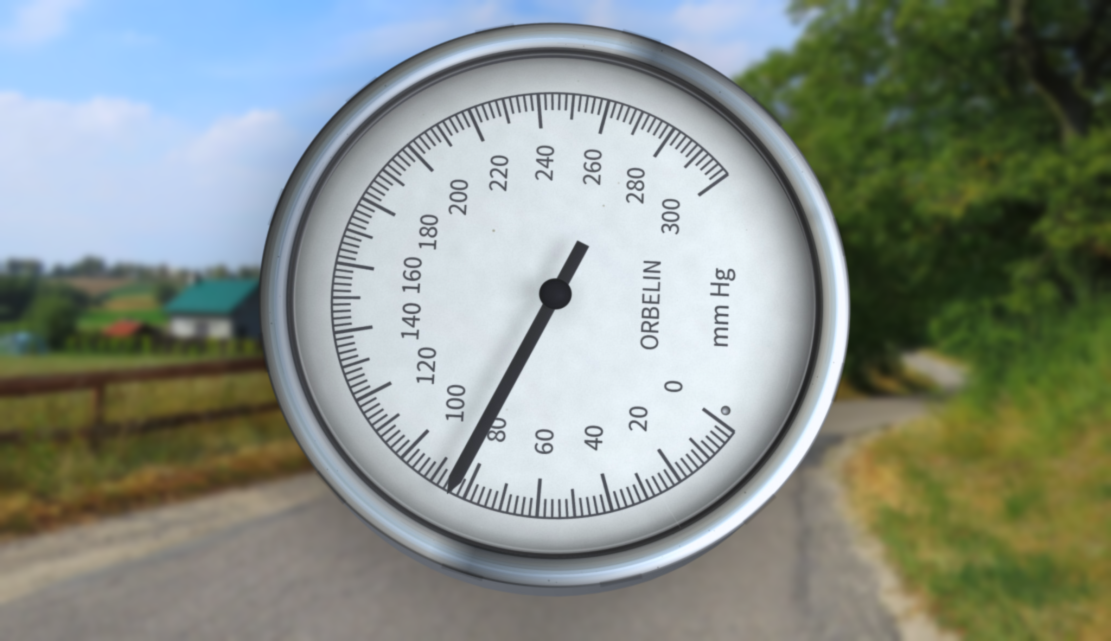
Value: **84** mmHg
